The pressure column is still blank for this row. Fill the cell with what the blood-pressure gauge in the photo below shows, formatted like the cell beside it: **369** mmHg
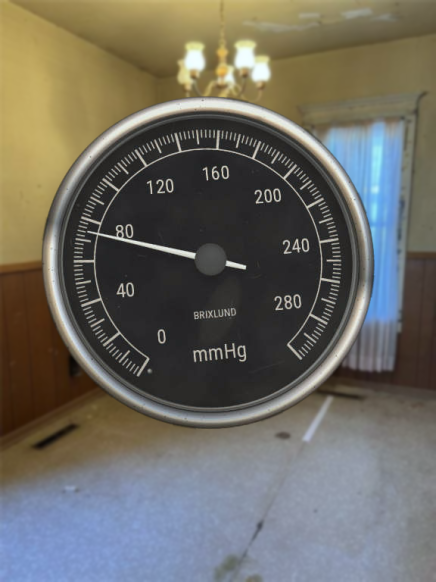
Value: **74** mmHg
